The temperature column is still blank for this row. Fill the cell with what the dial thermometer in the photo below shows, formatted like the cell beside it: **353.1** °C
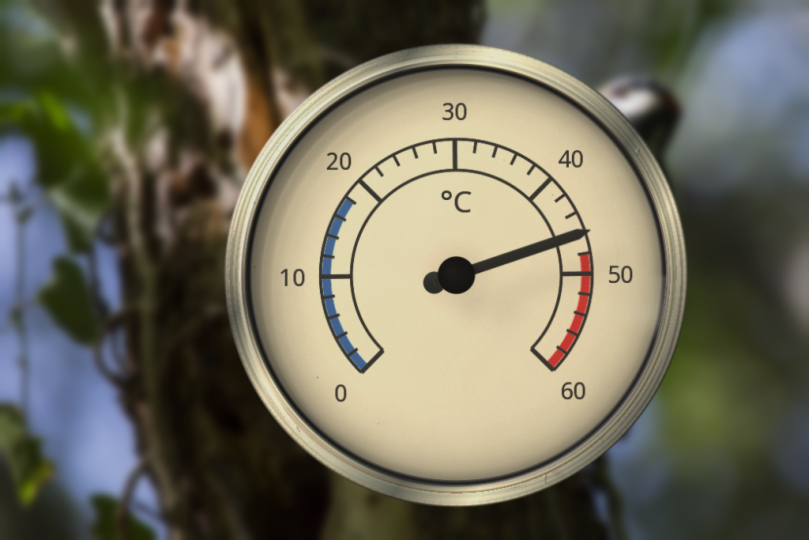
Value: **46** °C
